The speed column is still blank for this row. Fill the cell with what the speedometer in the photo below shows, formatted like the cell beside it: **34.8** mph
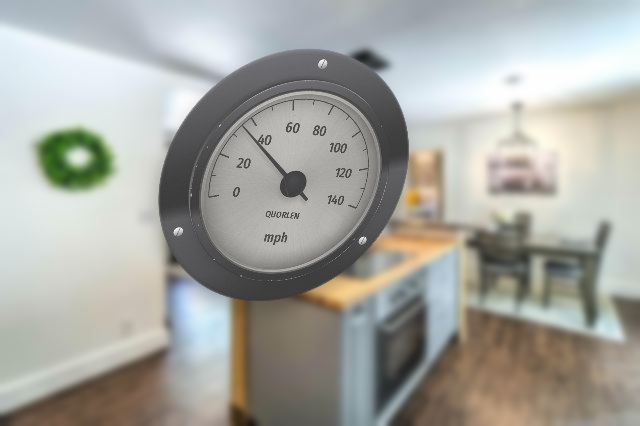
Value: **35** mph
